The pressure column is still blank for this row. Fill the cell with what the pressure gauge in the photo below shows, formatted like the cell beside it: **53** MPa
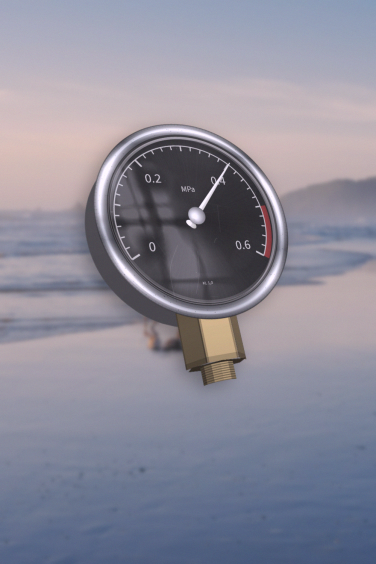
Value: **0.4** MPa
